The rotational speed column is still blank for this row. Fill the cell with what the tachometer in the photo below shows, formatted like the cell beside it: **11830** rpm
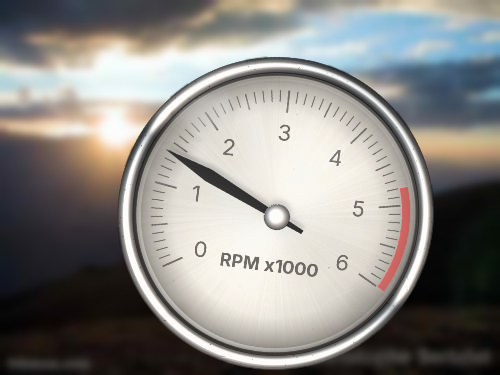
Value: **1400** rpm
